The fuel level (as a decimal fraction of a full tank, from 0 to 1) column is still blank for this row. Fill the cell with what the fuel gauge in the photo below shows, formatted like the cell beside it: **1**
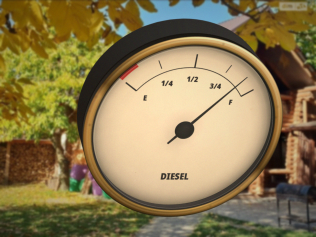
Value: **0.875**
